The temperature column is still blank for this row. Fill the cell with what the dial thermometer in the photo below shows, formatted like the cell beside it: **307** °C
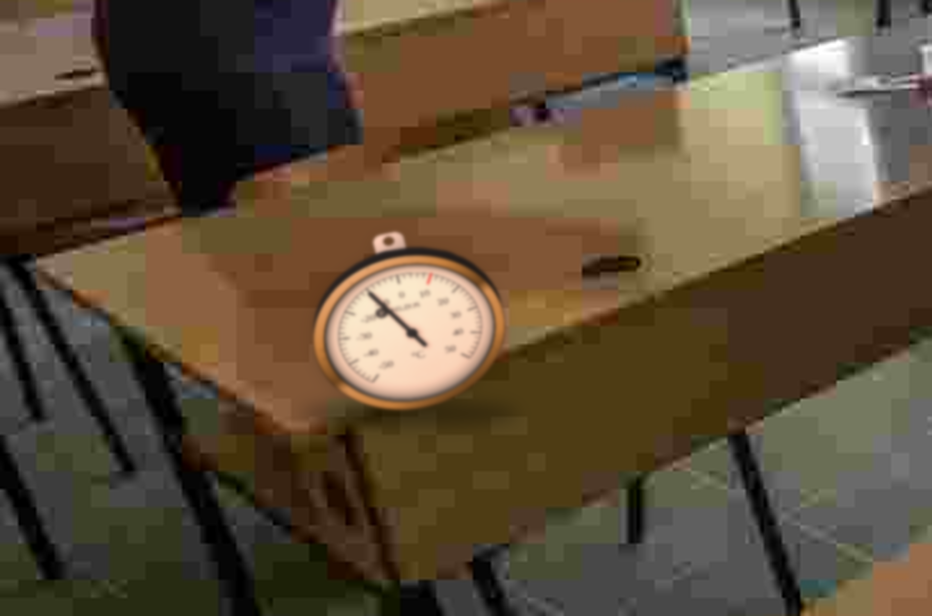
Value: **-10** °C
